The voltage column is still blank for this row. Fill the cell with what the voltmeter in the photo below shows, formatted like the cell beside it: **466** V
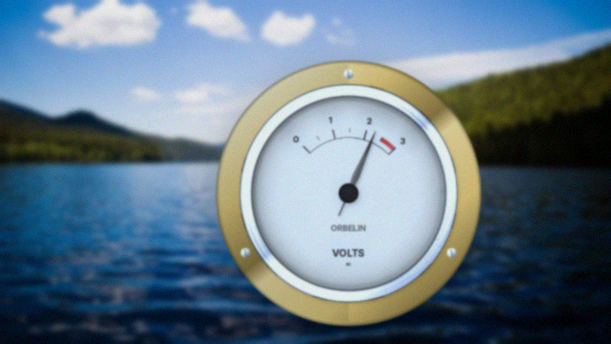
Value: **2.25** V
